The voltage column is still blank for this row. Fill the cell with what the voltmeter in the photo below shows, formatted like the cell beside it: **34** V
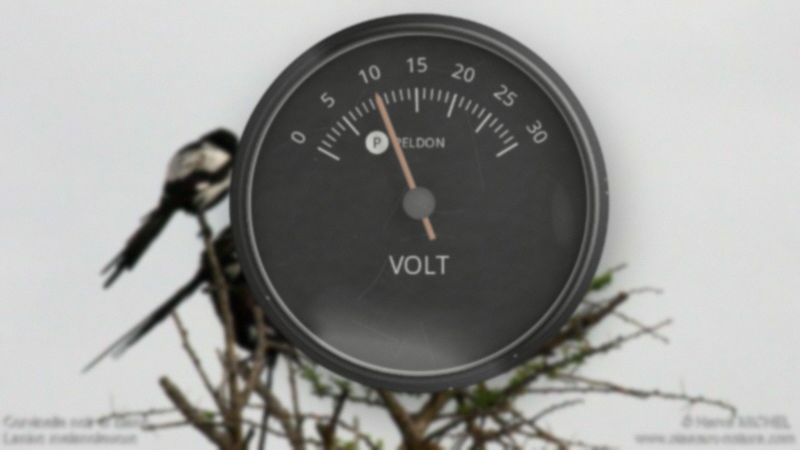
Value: **10** V
